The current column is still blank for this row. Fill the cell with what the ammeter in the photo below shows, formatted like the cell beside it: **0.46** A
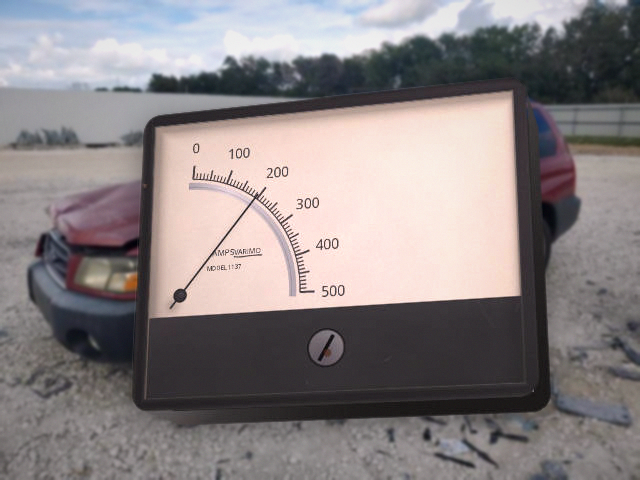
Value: **200** A
